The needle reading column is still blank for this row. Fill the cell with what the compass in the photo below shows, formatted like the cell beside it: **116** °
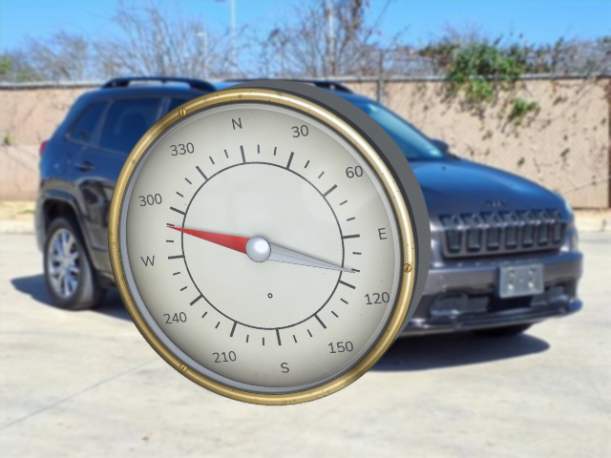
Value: **290** °
